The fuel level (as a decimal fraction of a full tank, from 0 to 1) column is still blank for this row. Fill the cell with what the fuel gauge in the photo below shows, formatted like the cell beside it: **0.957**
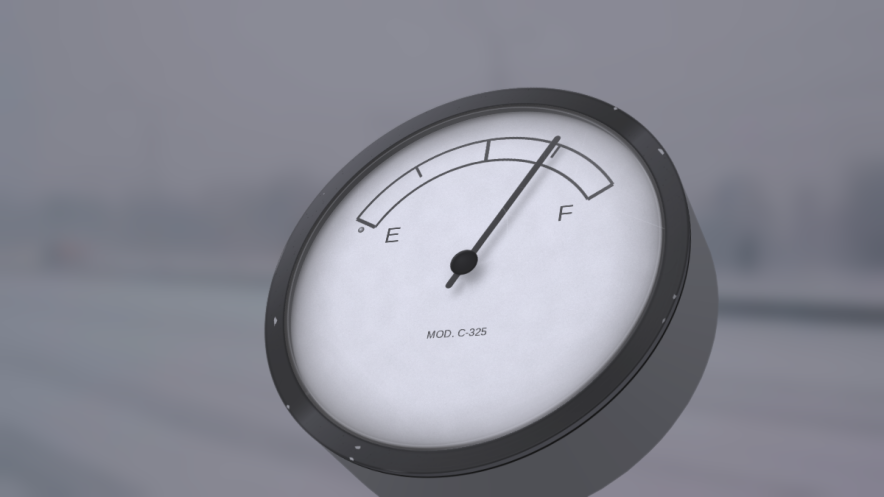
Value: **0.75**
